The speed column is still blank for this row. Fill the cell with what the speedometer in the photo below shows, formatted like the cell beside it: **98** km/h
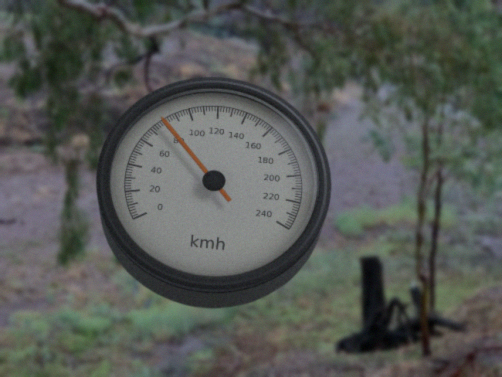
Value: **80** km/h
